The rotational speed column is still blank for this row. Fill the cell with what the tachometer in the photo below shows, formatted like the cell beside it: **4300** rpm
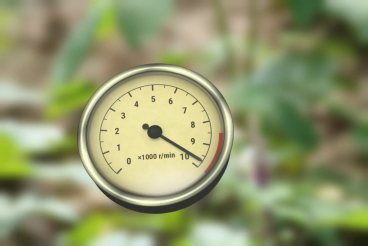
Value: **9750** rpm
